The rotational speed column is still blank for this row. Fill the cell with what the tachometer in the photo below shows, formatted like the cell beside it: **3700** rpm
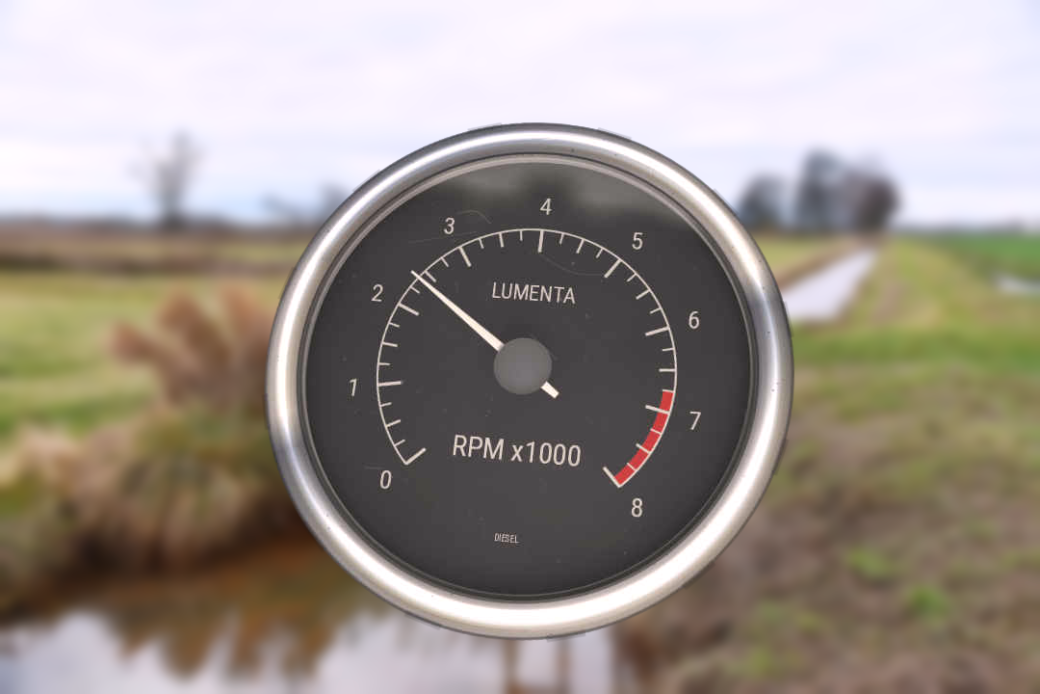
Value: **2375** rpm
